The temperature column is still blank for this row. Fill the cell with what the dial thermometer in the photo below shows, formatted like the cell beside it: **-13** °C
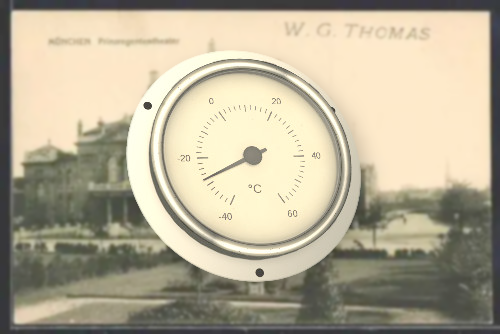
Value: **-28** °C
